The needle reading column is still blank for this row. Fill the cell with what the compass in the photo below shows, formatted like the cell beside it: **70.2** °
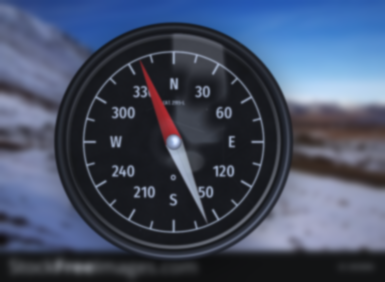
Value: **337.5** °
